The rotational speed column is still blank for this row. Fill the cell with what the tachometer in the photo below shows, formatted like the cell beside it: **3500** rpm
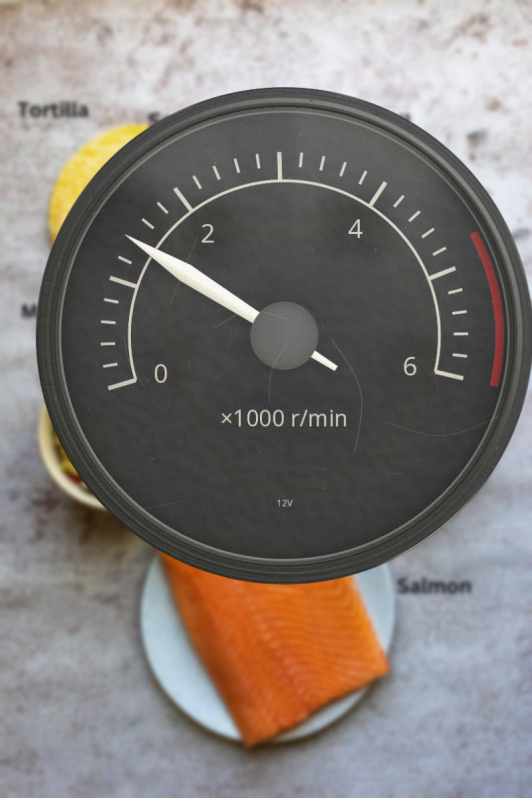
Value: **1400** rpm
